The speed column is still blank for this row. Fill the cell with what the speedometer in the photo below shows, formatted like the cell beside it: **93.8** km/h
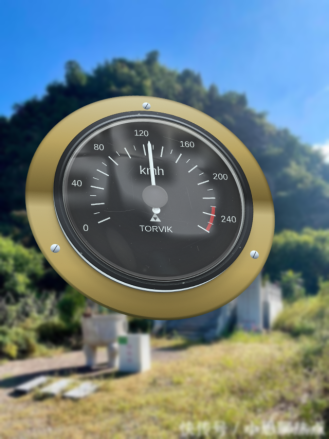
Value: **125** km/h
